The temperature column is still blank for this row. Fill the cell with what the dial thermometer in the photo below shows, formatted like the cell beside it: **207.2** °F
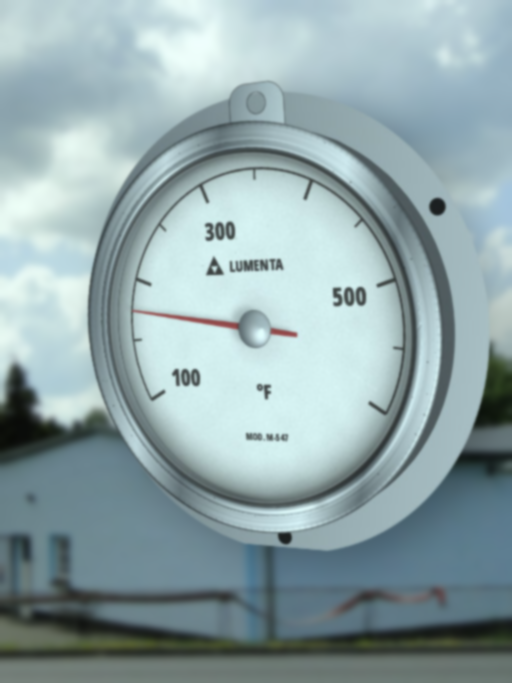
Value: **175** °F
